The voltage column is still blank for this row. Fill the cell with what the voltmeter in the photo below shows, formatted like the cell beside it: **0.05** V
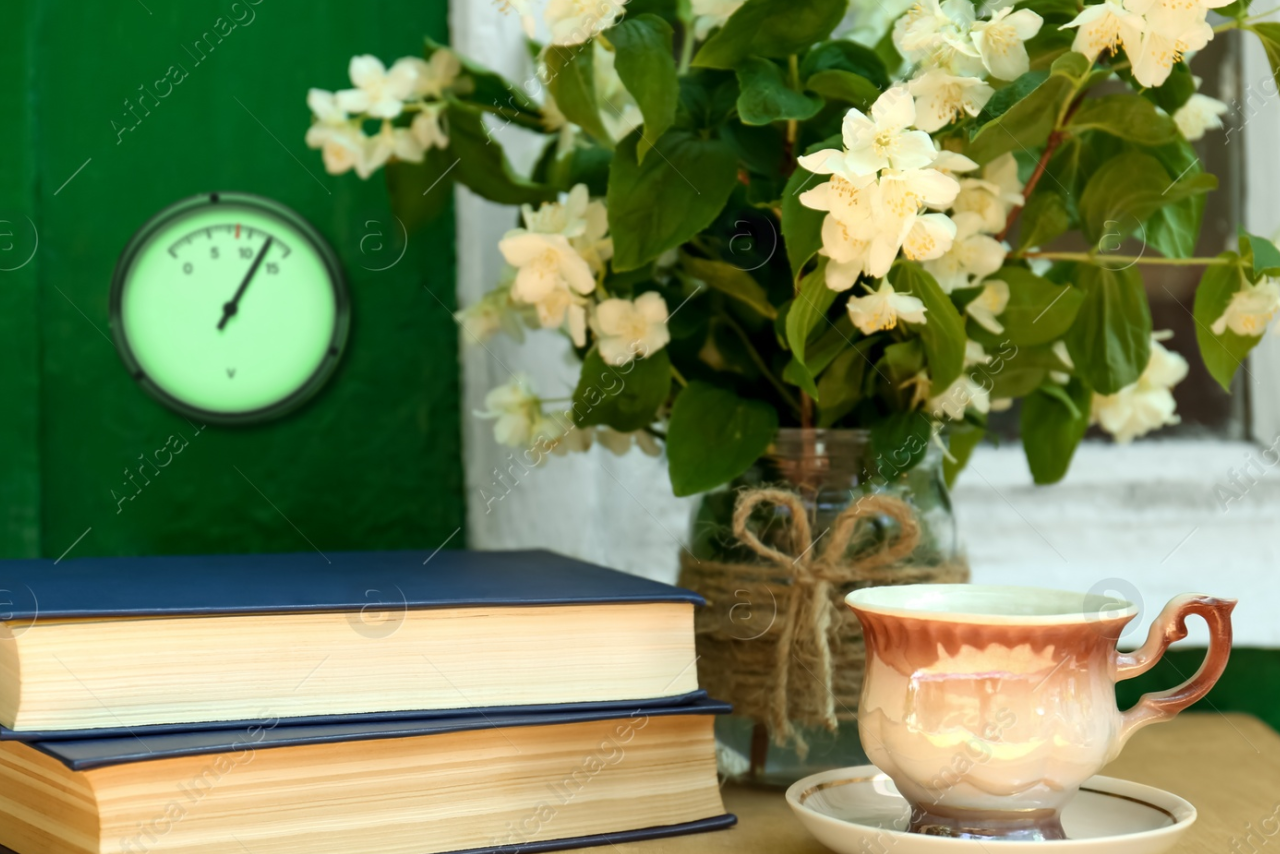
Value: **12.5** V
